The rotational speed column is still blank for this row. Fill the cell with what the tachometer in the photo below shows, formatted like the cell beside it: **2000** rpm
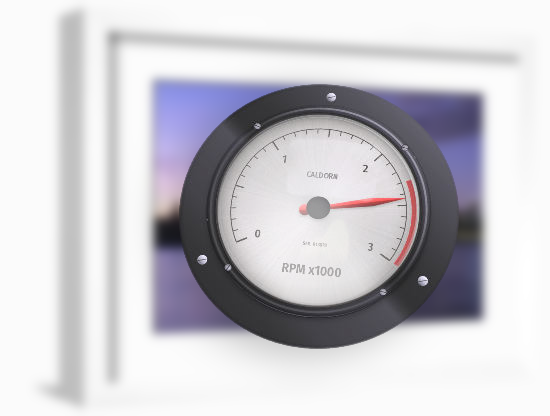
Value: **2450** rpm
